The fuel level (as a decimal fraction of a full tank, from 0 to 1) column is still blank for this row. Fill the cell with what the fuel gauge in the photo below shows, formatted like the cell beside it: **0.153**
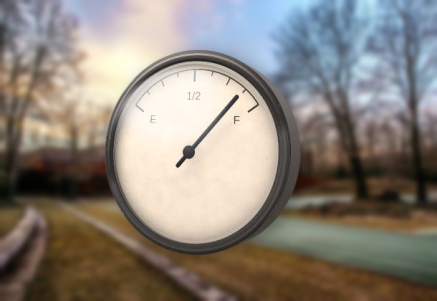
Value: **0.875**
